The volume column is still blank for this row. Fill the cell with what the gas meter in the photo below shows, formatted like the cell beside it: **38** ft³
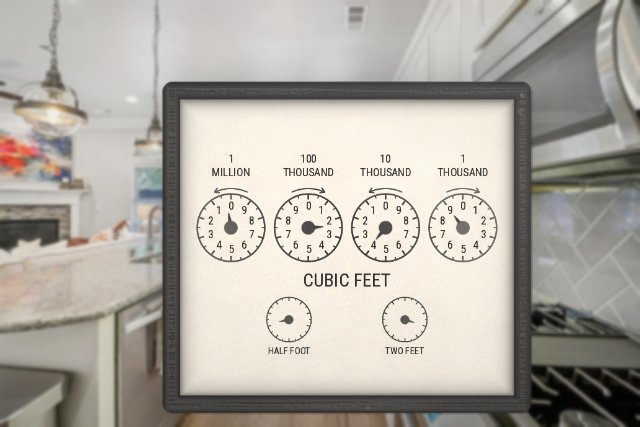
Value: **23900** ft³
